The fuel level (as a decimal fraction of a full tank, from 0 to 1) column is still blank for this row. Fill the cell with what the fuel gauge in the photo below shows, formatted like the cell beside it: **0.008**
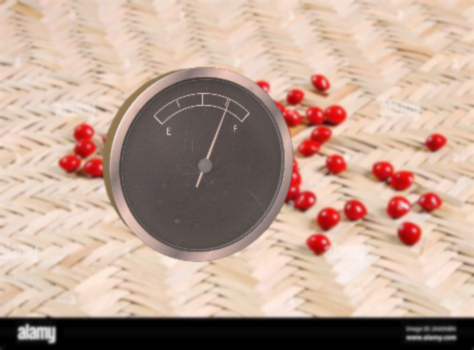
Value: **0.75**
